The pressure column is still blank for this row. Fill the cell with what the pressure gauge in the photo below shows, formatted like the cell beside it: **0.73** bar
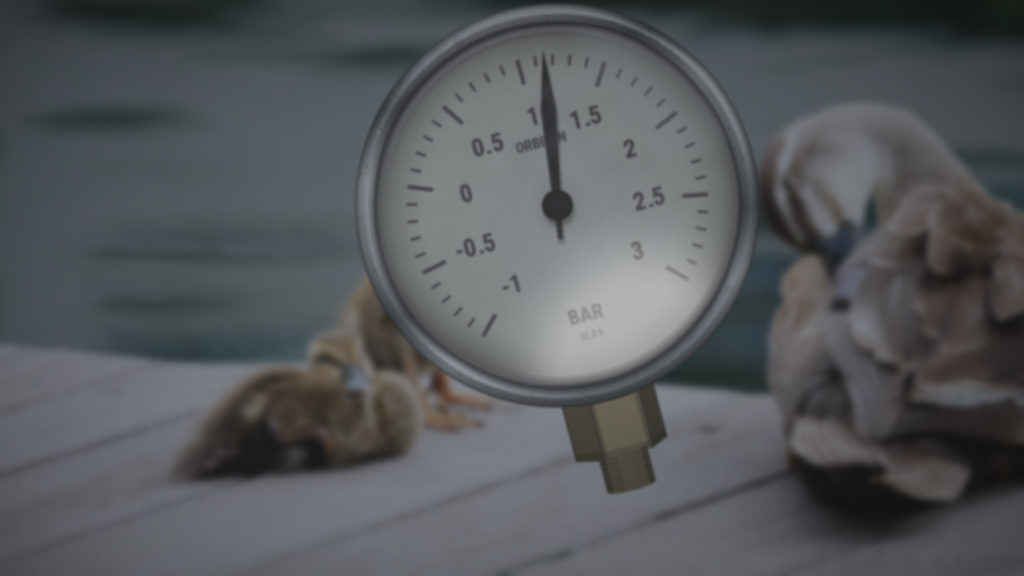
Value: **1.15** bar
